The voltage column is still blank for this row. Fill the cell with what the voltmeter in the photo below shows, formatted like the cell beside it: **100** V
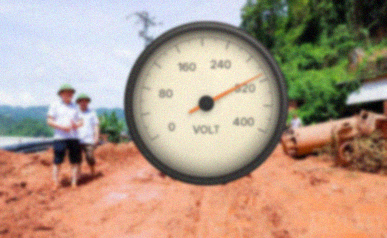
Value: **310** V
